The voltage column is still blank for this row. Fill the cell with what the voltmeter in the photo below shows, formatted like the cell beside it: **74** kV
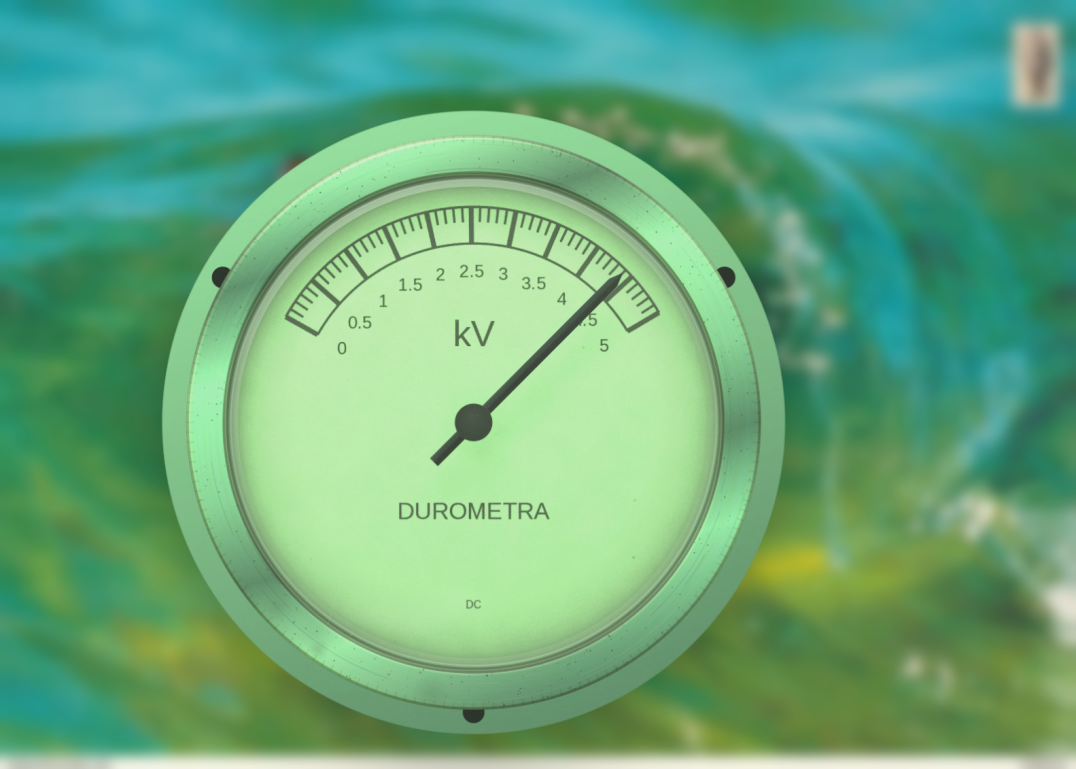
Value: **4.4** kV
